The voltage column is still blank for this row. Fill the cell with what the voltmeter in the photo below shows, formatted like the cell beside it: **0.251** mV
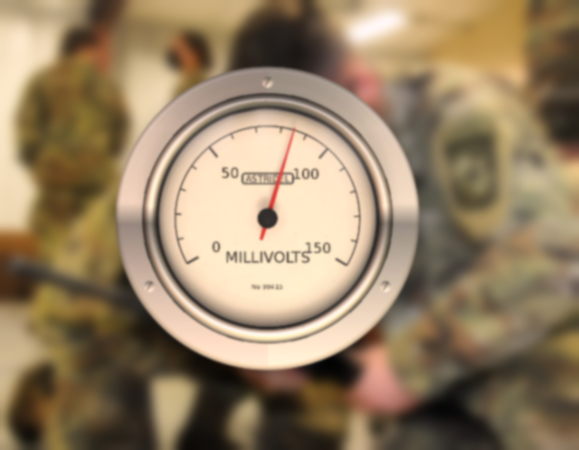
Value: **85** mV
